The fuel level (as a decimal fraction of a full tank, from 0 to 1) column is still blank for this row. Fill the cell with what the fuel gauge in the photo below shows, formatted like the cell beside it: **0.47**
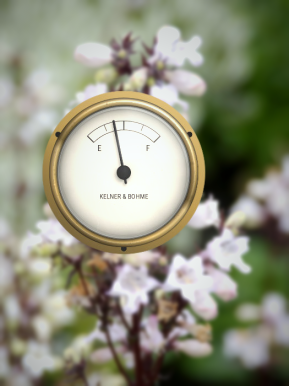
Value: **0.375**
